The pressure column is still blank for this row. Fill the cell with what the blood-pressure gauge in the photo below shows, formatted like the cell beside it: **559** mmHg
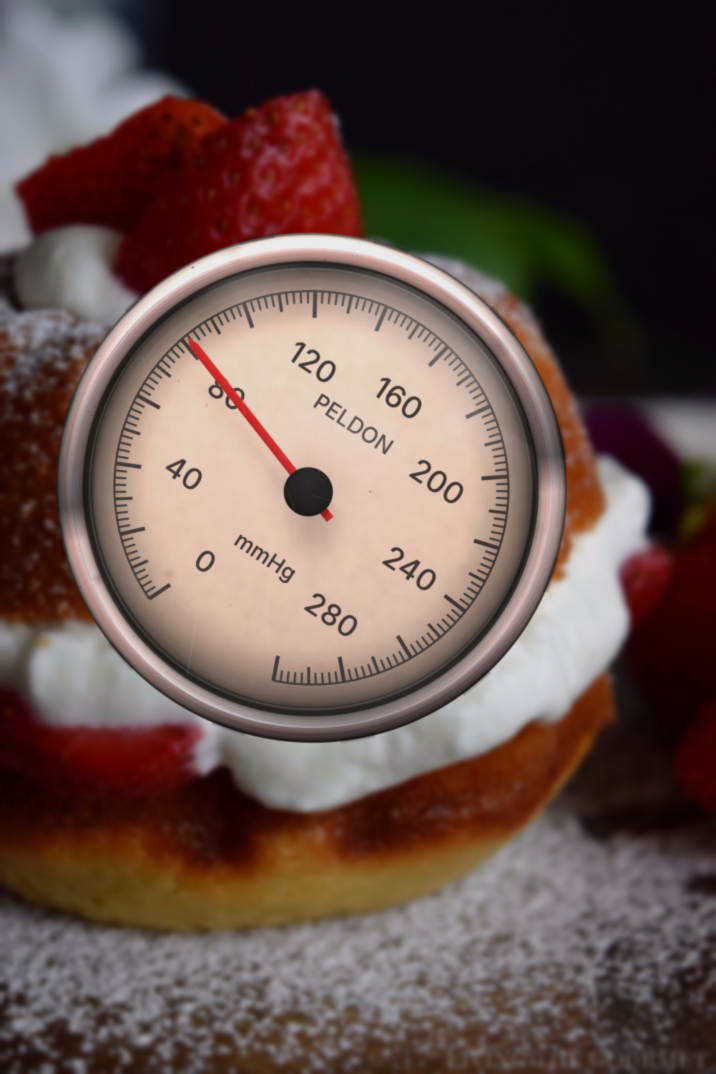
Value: **82** mmHg
